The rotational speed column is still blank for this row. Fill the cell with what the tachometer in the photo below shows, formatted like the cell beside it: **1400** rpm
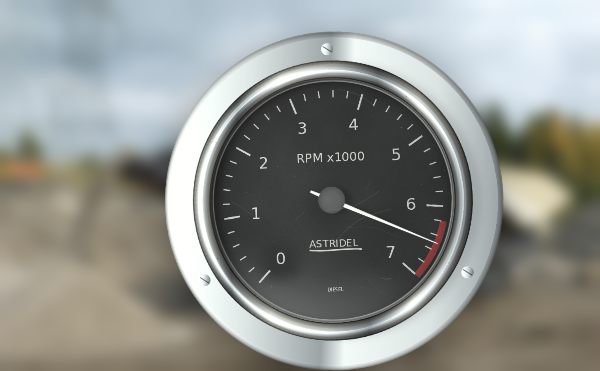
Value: **6500** rpm
